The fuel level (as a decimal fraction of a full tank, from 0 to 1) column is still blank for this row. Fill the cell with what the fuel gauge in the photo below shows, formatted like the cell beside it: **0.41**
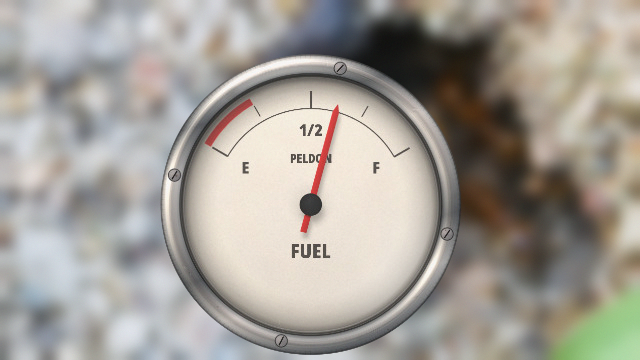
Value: **0.625**
